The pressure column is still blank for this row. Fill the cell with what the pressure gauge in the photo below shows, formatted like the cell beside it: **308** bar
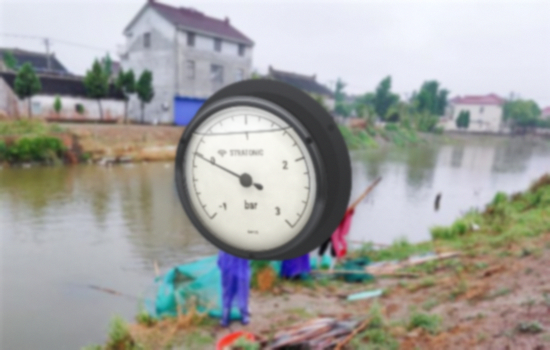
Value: **0** bar
